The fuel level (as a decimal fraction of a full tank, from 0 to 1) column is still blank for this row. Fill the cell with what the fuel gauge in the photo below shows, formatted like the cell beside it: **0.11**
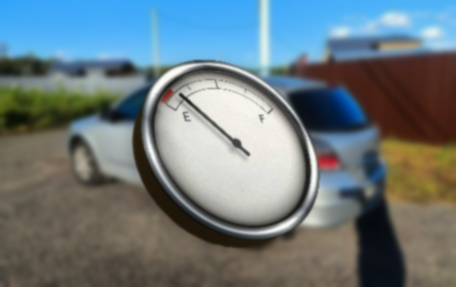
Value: **0.125**
